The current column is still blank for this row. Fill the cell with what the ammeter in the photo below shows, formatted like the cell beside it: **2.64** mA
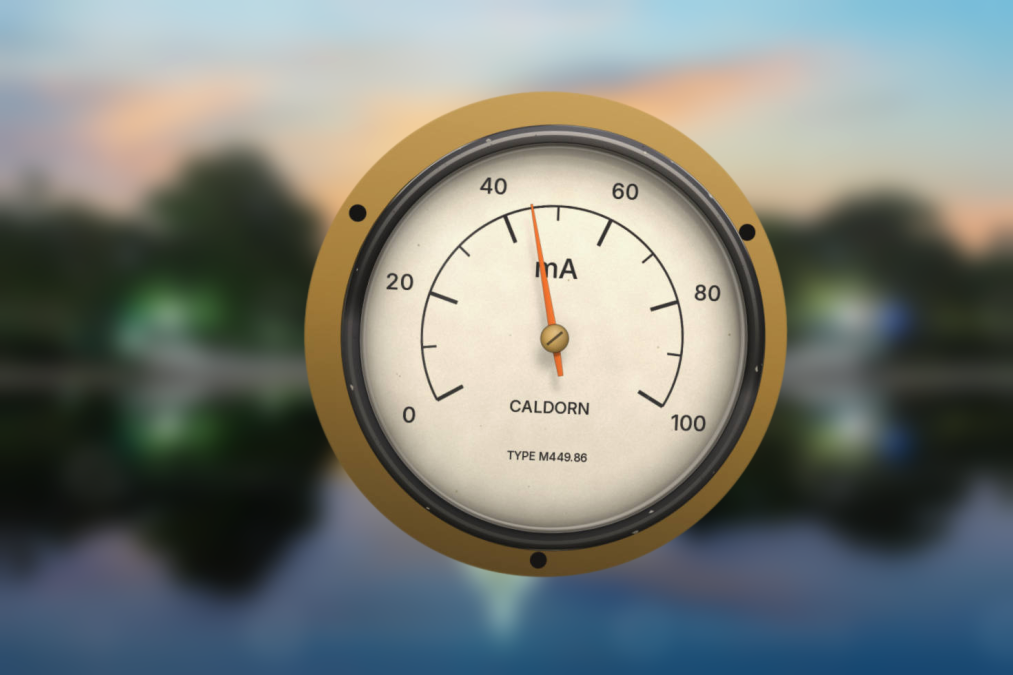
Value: **45** mA
